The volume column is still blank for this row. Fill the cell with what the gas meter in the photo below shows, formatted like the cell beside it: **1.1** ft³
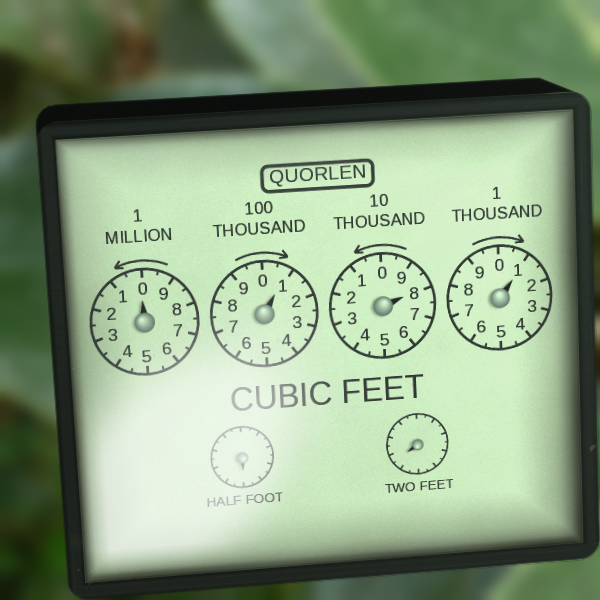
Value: **8100** ft³
